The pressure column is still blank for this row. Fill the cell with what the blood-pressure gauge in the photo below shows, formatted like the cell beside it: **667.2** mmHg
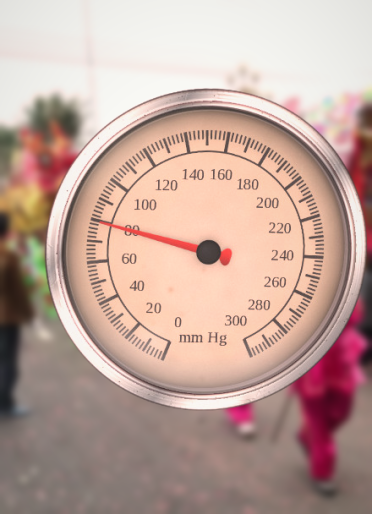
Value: **80** mmHg
